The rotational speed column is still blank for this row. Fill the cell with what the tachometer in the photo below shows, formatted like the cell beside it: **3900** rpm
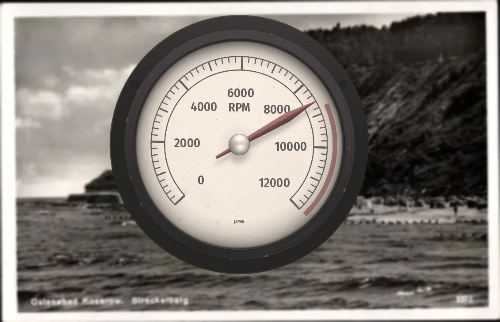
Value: **8600** rpm
